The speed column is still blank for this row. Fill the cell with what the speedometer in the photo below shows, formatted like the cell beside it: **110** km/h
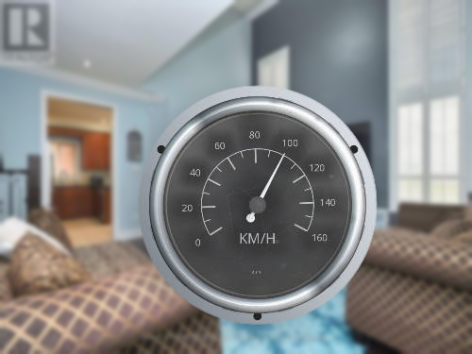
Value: **100** km/h
